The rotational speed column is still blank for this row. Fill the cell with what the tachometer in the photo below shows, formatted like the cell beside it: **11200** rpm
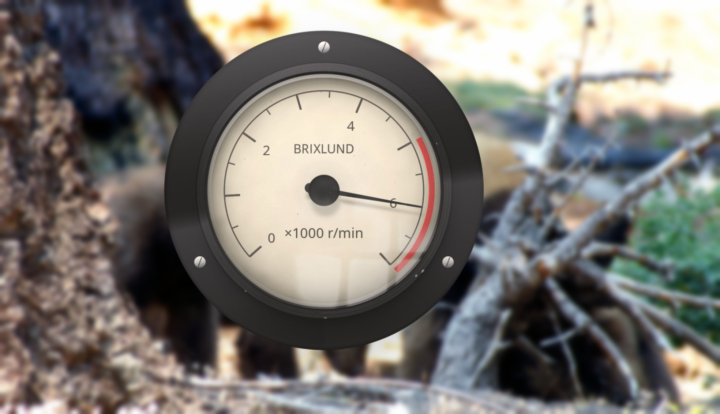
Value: **6000** rpm
